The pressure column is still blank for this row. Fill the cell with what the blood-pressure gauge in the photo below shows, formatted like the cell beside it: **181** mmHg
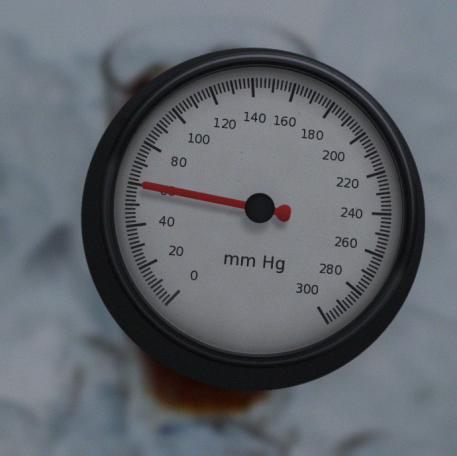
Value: **60** mmHg
